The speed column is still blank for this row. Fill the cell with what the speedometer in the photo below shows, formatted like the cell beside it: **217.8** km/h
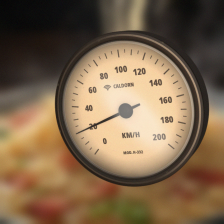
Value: **20** km/h
